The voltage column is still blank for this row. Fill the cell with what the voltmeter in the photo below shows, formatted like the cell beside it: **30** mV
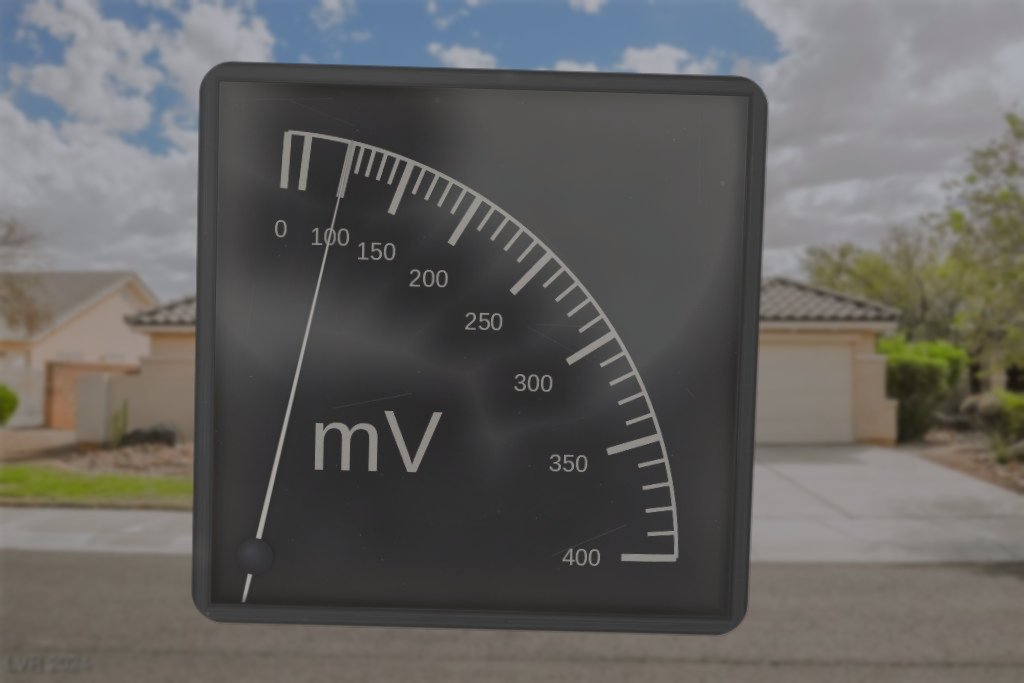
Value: **100** mV
